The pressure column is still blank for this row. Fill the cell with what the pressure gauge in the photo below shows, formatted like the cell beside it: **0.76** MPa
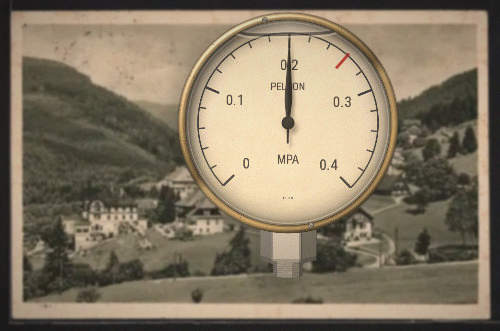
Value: **0.2** MPa
